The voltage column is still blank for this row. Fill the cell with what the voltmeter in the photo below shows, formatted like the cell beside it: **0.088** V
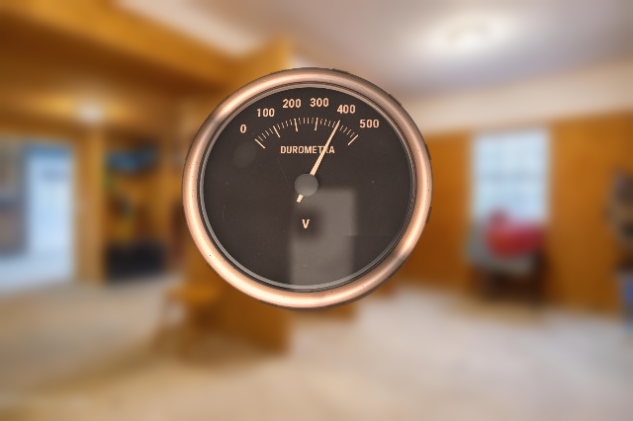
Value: **400** V
